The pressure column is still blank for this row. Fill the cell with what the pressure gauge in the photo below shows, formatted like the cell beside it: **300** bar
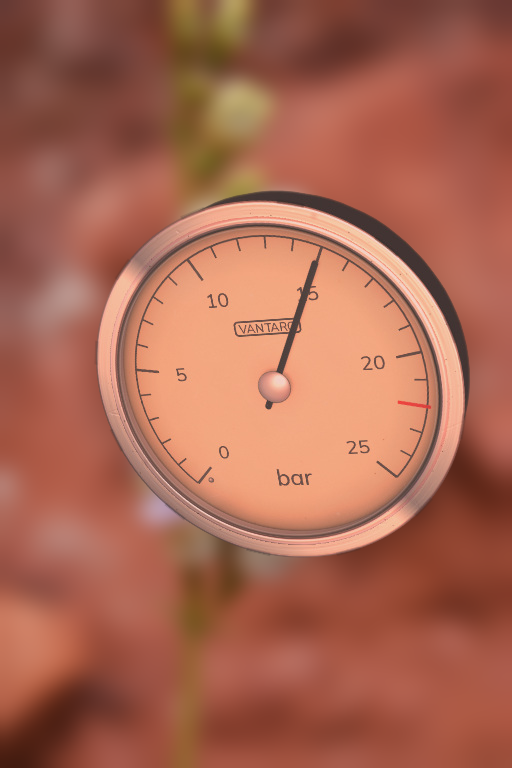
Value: **15** bar
